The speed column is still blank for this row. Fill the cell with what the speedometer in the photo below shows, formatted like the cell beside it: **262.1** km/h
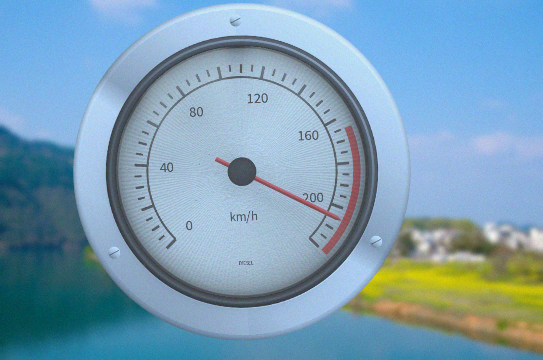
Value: **205** km/h
